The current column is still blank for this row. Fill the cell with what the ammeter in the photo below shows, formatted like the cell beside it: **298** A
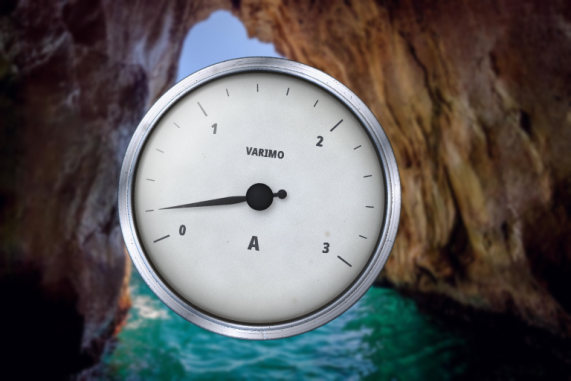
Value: **0.2** A
